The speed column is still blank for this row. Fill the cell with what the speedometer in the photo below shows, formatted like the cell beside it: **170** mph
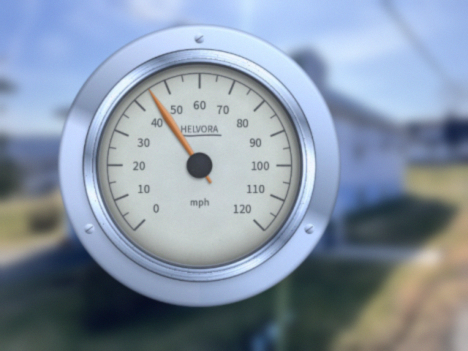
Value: **45** mph
